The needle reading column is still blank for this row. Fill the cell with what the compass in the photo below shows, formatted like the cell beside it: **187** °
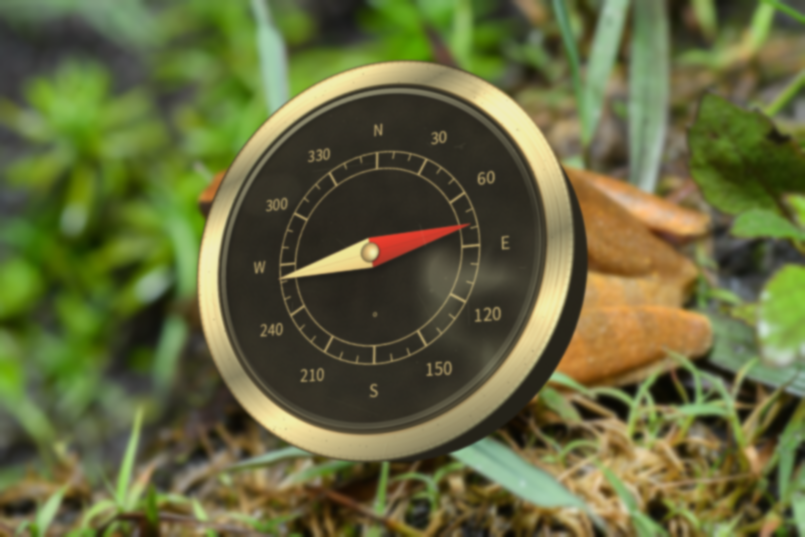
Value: **80** °
